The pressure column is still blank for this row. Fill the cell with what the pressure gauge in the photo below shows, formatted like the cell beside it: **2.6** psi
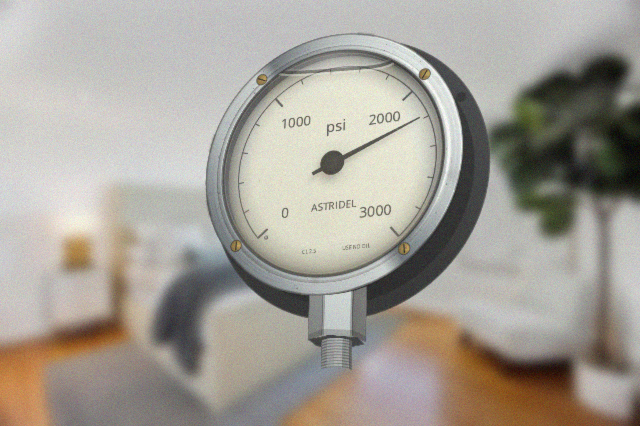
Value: **2200** psi
